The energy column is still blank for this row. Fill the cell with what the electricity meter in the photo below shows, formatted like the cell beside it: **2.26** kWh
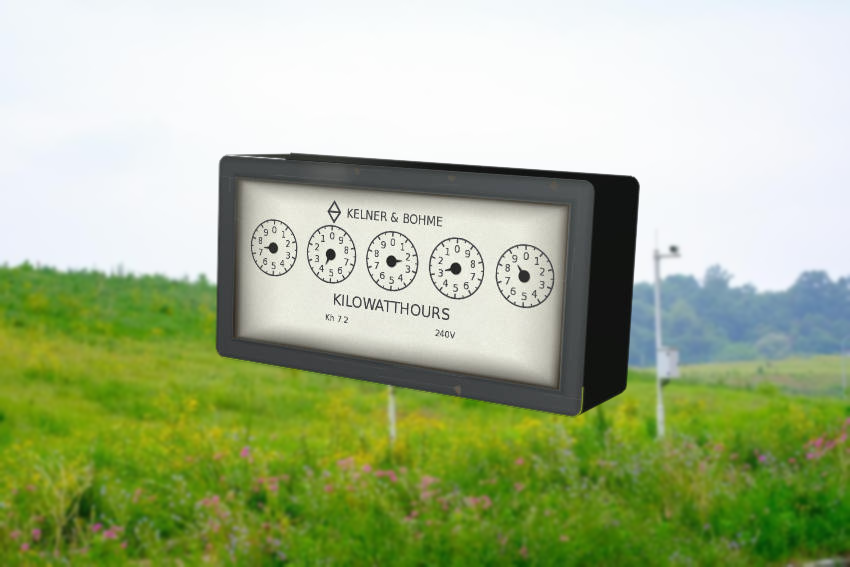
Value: **74229** kWh
